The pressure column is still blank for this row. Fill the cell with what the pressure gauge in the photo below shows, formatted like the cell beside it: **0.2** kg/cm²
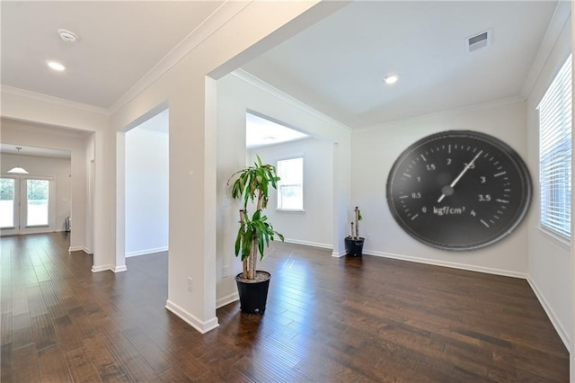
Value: **2.5** kg/cm²
